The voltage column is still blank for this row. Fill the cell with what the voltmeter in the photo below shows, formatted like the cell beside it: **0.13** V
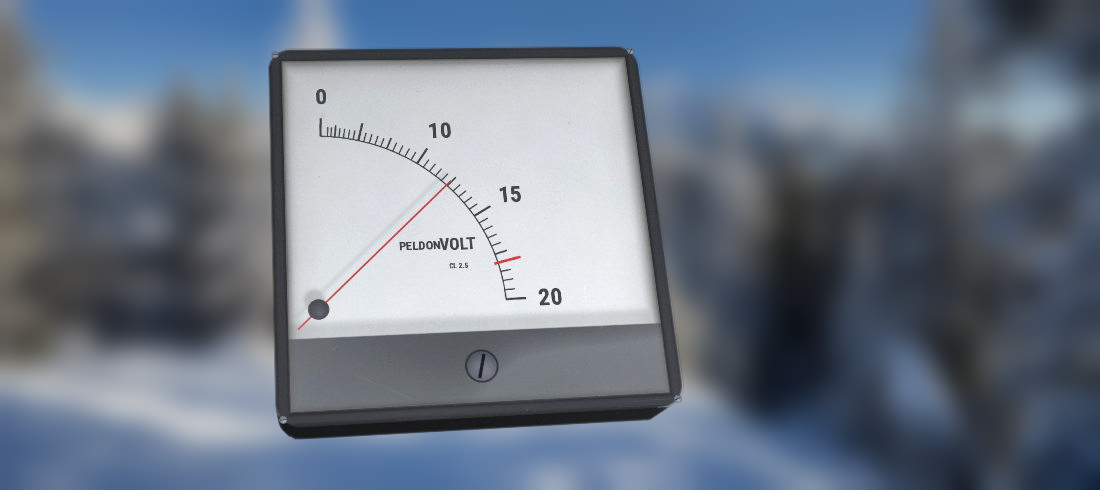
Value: **12.5** V
